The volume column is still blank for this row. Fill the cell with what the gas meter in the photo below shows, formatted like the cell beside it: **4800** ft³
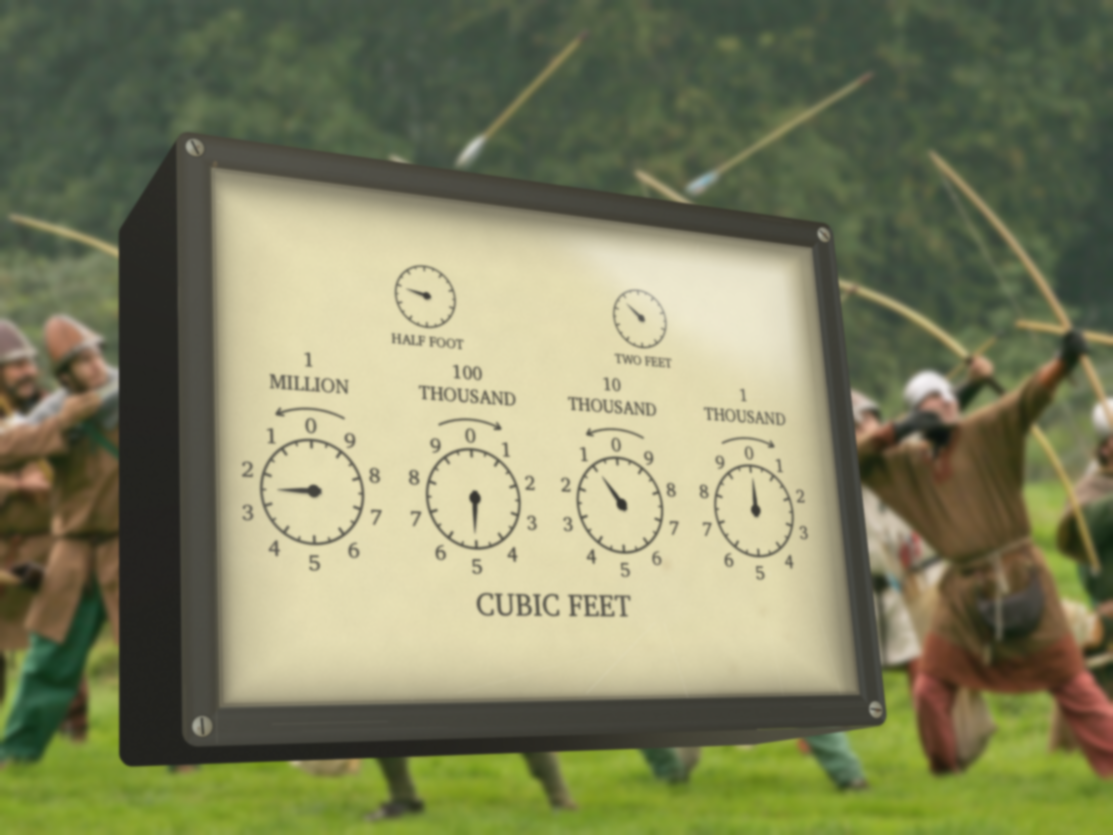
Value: **251000** ft³
